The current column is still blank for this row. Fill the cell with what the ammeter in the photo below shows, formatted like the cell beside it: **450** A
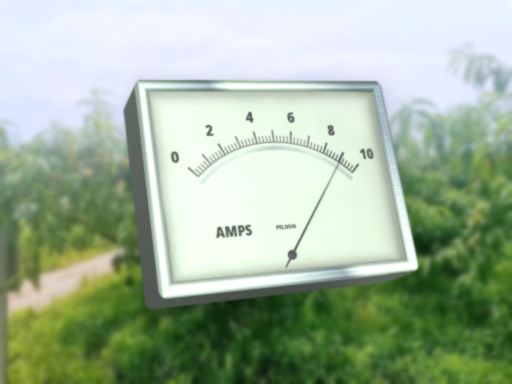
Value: **9** A
